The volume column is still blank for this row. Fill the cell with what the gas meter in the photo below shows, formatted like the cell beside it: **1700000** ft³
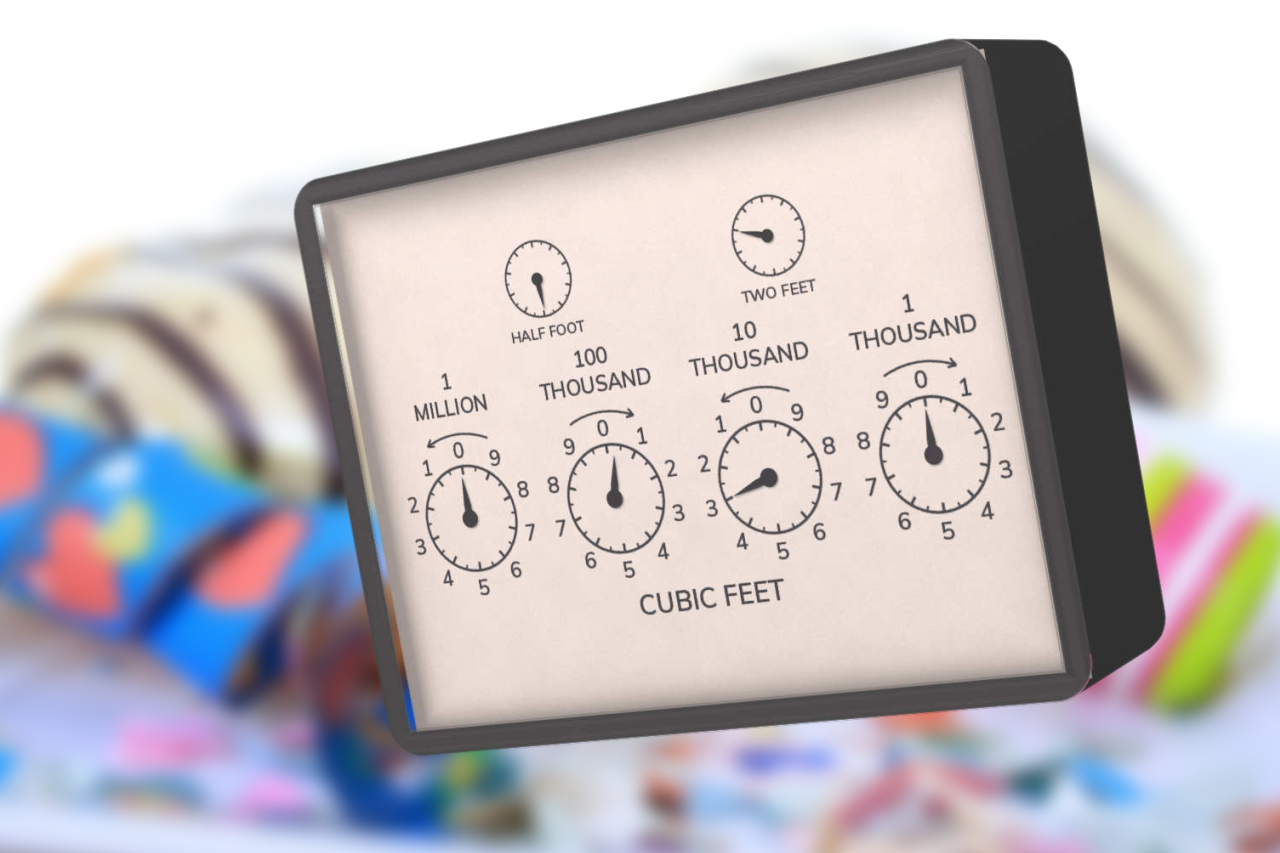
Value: **3000** ft³
